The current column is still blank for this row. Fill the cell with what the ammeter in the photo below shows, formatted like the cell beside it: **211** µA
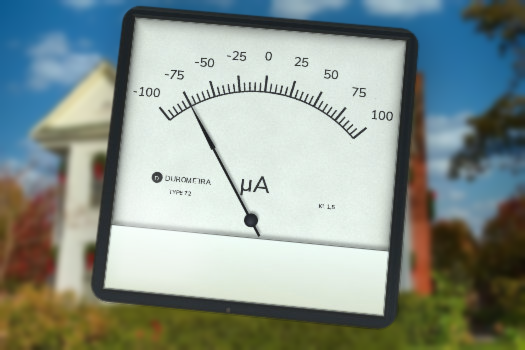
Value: **-75** µA
